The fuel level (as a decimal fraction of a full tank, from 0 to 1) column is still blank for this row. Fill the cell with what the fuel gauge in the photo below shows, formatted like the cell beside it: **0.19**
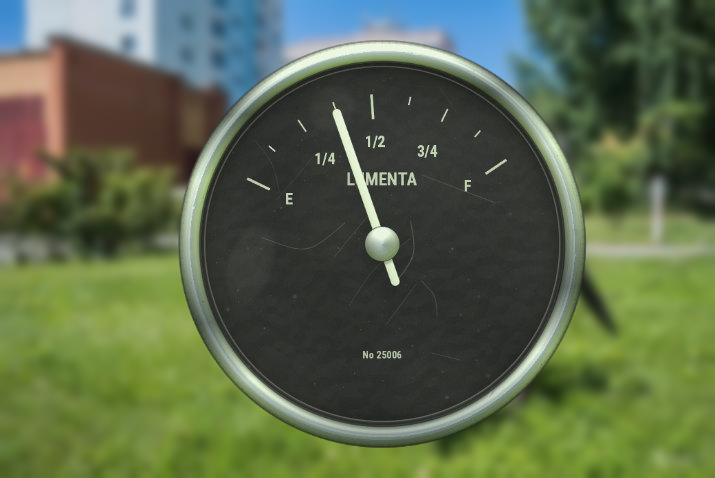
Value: **0.375**
